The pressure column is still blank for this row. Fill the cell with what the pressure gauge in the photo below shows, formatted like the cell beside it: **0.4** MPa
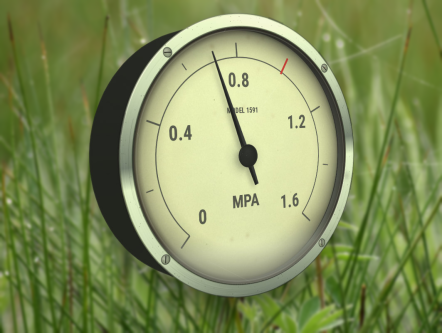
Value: **0.7** MPa
